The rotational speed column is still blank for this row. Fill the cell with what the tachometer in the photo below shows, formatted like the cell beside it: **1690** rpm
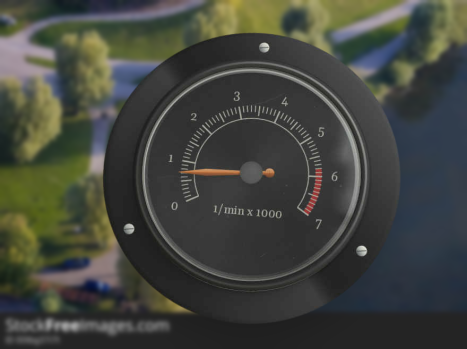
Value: **700** rpm
